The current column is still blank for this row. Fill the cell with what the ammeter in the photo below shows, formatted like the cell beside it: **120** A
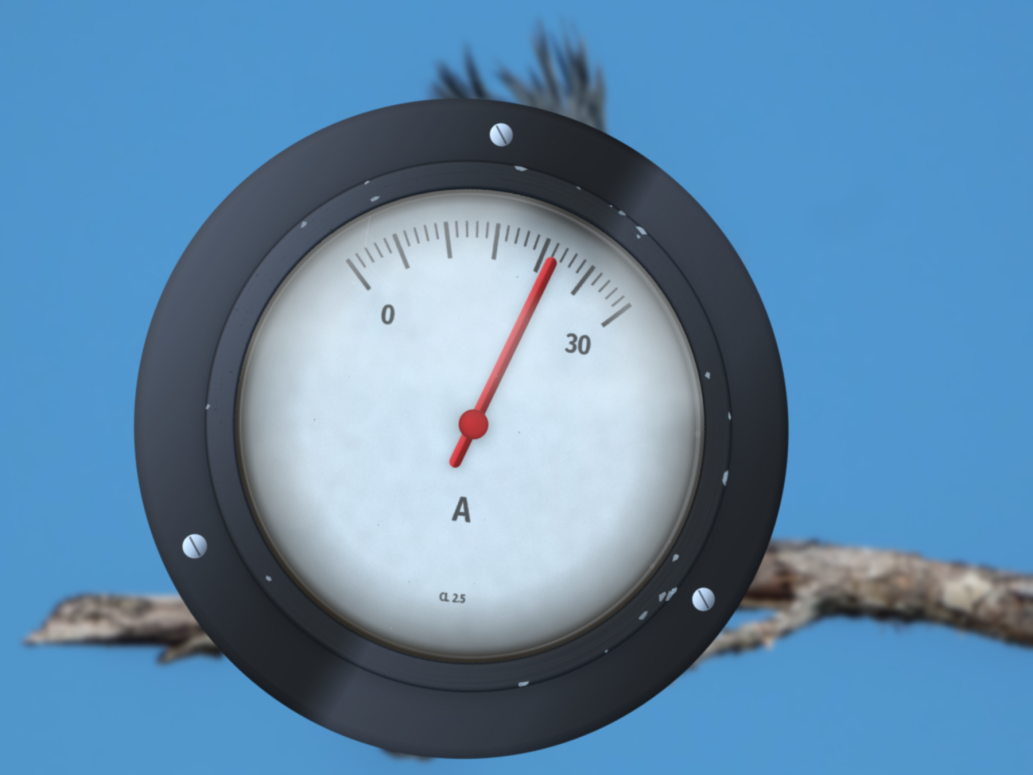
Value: **21** A
